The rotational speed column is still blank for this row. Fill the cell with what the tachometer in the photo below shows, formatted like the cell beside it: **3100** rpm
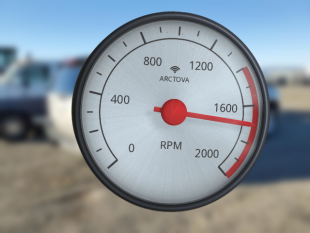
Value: **1700** rpm
